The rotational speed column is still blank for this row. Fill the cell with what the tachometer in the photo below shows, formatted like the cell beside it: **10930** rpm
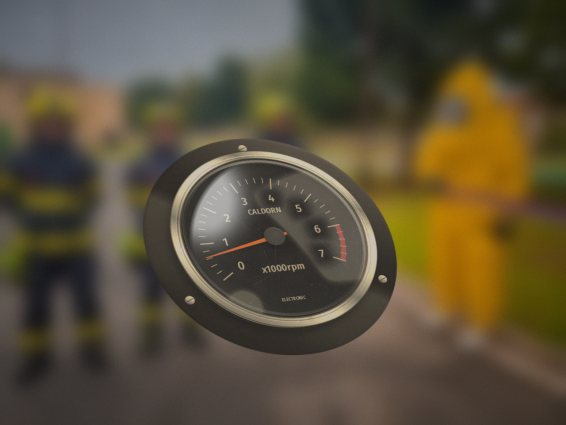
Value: **600** rpm
